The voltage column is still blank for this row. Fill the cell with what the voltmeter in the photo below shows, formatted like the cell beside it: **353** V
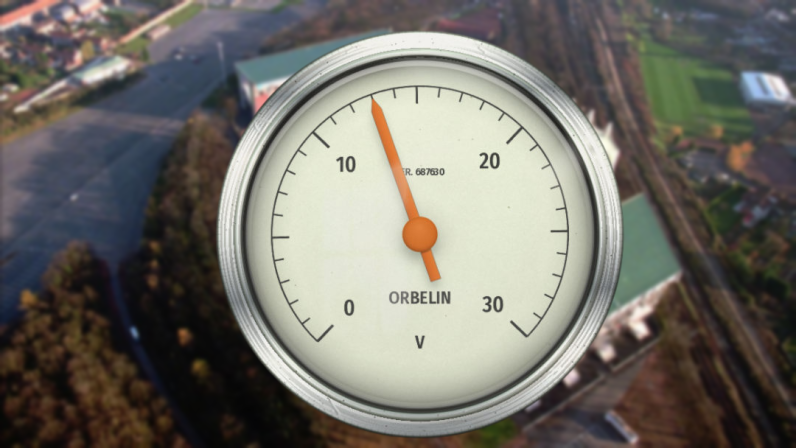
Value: **13** V
